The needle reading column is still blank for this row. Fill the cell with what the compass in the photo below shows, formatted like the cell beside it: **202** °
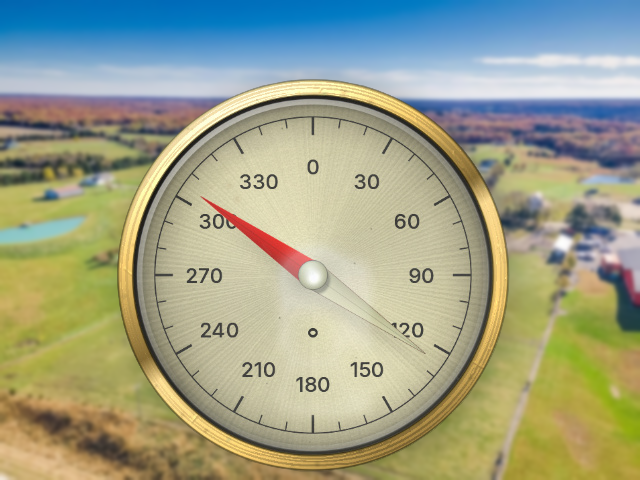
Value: **305** °
